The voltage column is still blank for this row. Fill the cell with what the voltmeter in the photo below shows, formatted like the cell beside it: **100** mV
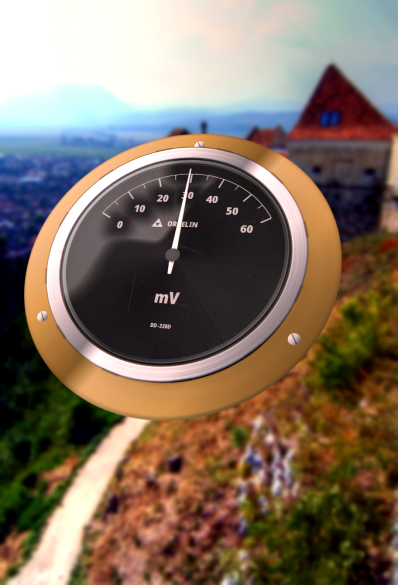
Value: **30** mV
